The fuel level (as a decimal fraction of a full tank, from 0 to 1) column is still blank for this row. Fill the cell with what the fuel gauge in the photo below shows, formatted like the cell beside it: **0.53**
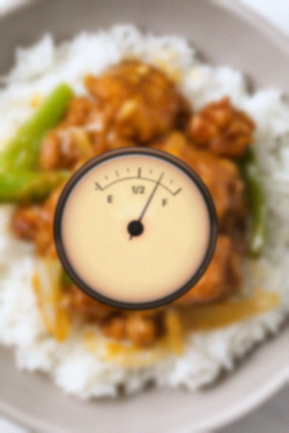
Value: **0.75**
